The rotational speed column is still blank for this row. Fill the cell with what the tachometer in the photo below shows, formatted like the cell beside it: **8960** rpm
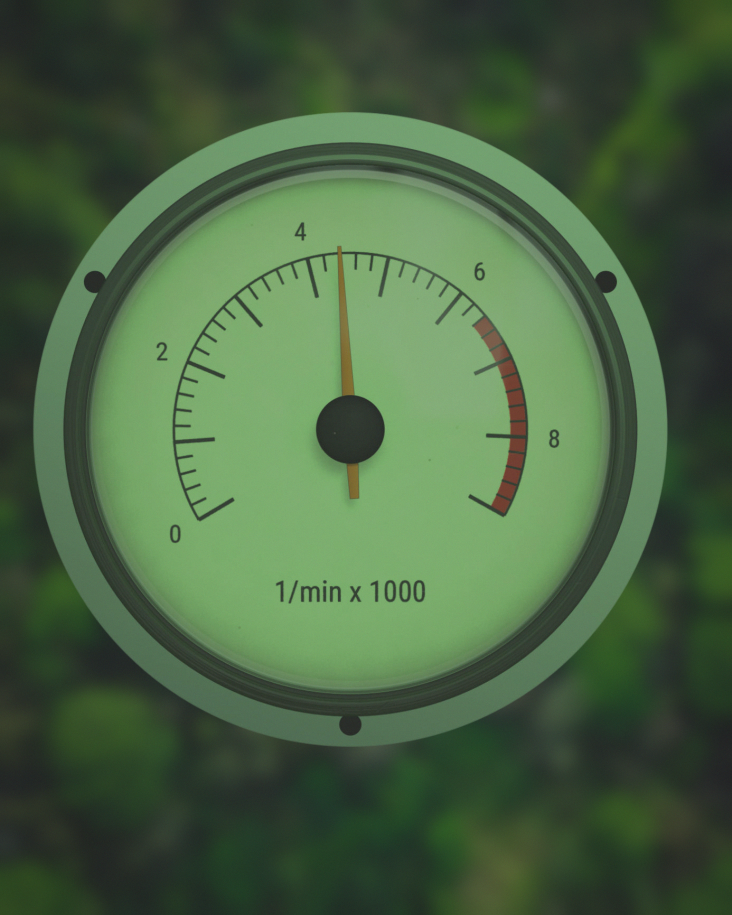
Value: **4400** rpm
